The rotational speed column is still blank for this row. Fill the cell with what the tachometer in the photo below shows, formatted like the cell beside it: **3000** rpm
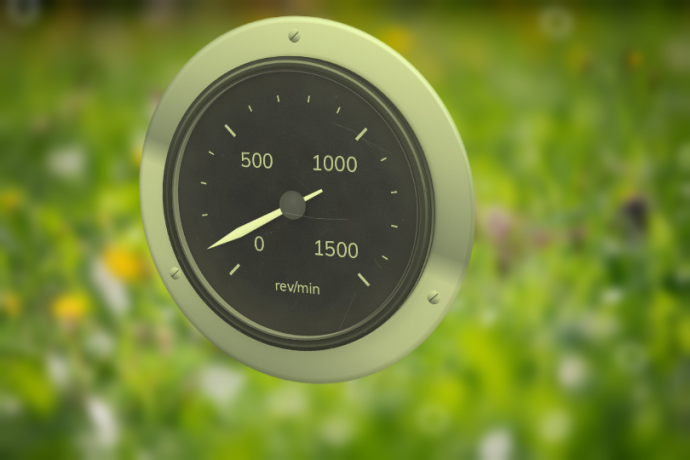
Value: **100** rpm
